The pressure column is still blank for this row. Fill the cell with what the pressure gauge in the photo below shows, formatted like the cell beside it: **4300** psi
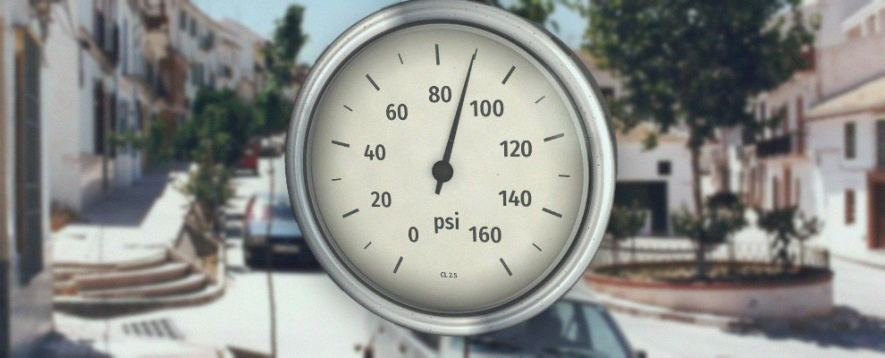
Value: **90** psi
